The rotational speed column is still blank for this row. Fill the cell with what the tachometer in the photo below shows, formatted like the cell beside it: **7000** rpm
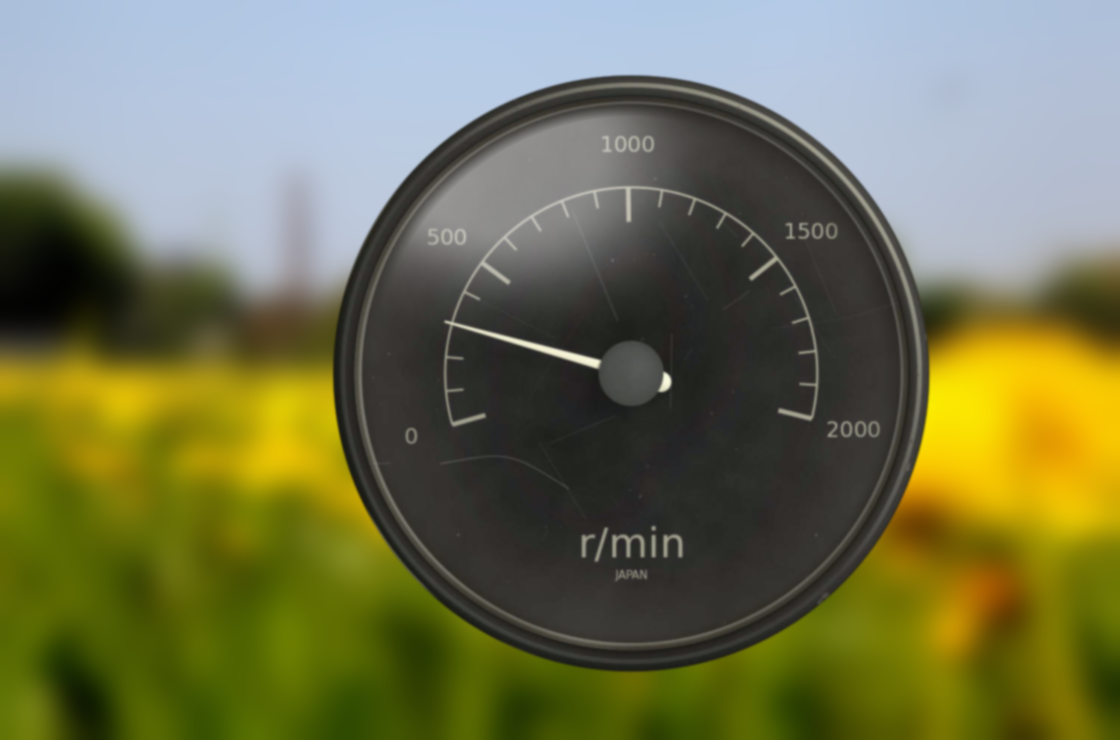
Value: **300** rpm
